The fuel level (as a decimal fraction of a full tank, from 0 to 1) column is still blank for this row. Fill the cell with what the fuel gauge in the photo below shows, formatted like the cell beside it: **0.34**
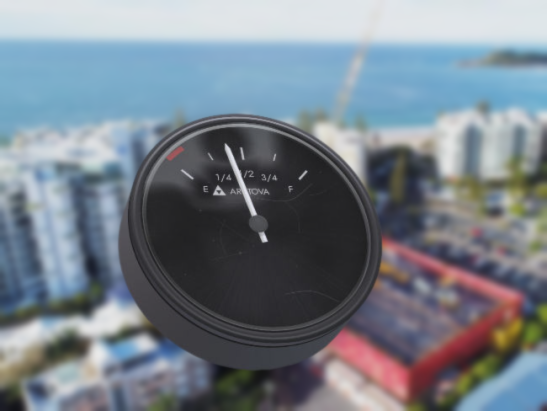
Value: **0.375**
